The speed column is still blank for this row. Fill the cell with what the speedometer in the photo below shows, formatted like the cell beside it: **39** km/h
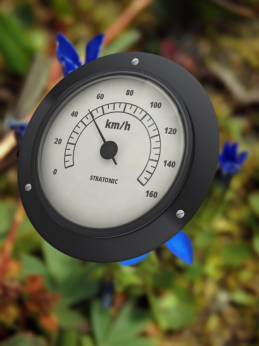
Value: **50** km/h
